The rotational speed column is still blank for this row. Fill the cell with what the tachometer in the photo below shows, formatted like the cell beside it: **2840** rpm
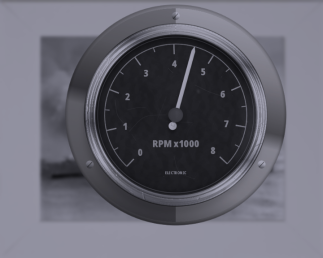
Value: **4500** rpm
